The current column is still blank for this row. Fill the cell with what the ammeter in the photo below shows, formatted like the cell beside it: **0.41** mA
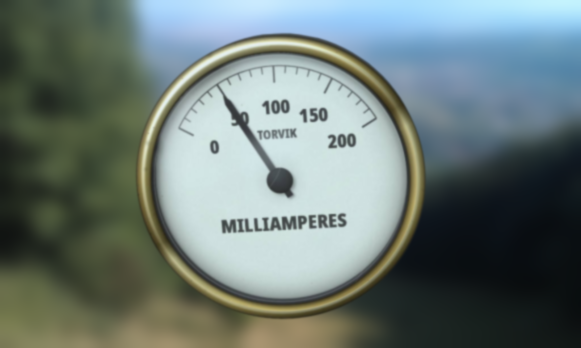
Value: **50** mA
